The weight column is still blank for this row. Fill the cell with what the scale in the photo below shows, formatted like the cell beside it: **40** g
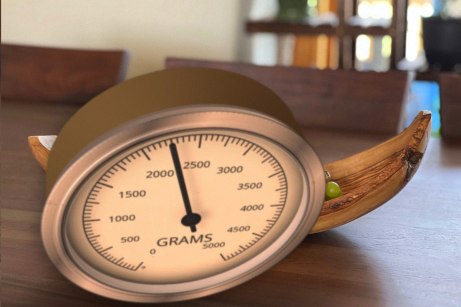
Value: **2250** g
